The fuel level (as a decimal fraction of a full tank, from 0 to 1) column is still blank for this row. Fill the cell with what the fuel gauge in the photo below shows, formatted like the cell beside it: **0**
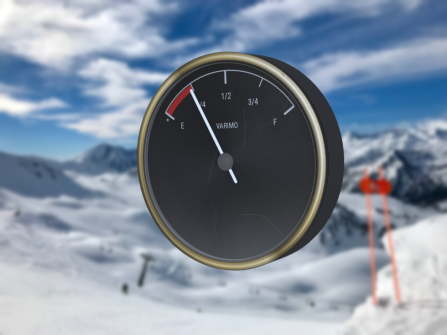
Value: **0.25**
